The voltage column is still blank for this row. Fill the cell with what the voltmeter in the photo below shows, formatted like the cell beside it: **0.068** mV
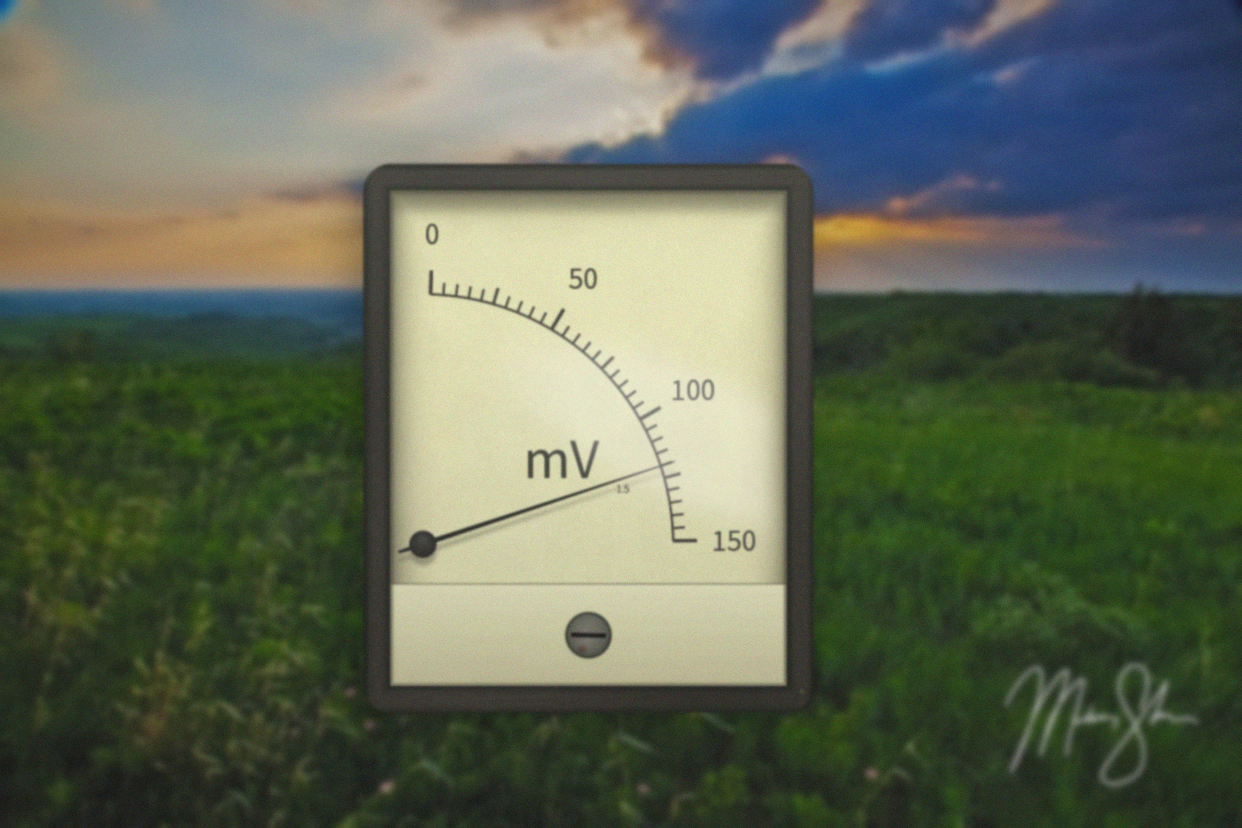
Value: **120** mV
